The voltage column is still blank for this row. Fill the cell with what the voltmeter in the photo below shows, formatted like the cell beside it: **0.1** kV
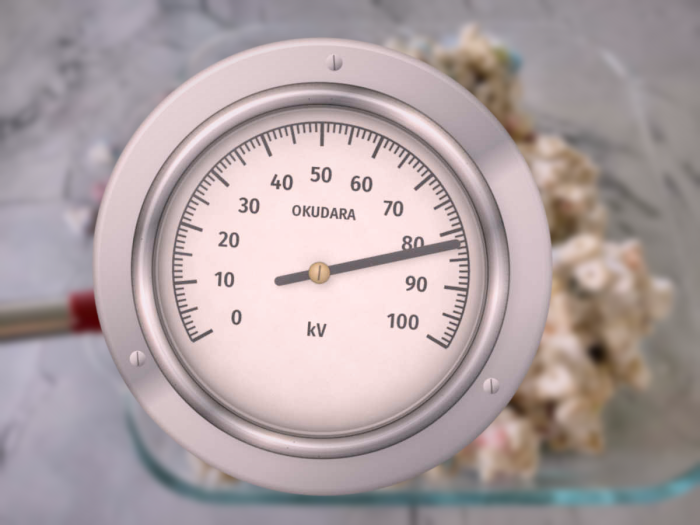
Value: **82** kV
